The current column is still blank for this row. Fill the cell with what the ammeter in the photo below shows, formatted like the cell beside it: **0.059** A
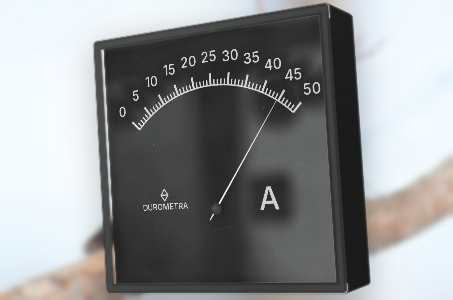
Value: **45** A
